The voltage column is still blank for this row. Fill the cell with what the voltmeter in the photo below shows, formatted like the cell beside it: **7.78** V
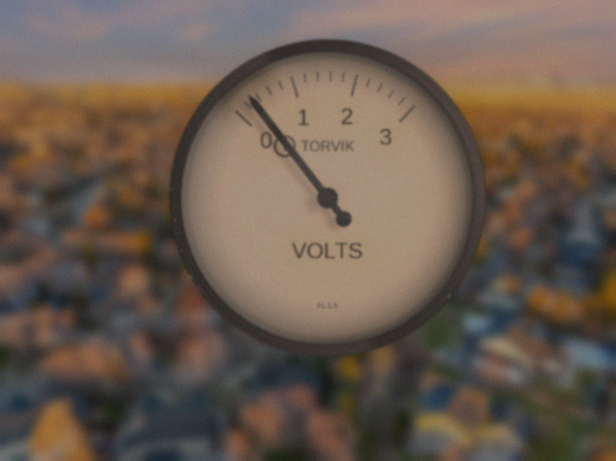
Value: **0.3** V
